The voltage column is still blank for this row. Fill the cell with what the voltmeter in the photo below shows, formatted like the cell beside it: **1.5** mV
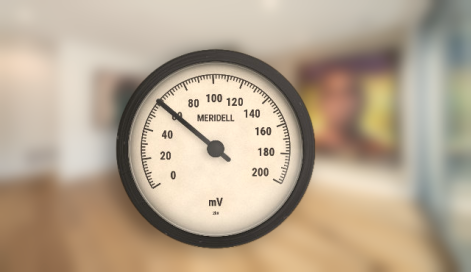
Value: **60** mV
